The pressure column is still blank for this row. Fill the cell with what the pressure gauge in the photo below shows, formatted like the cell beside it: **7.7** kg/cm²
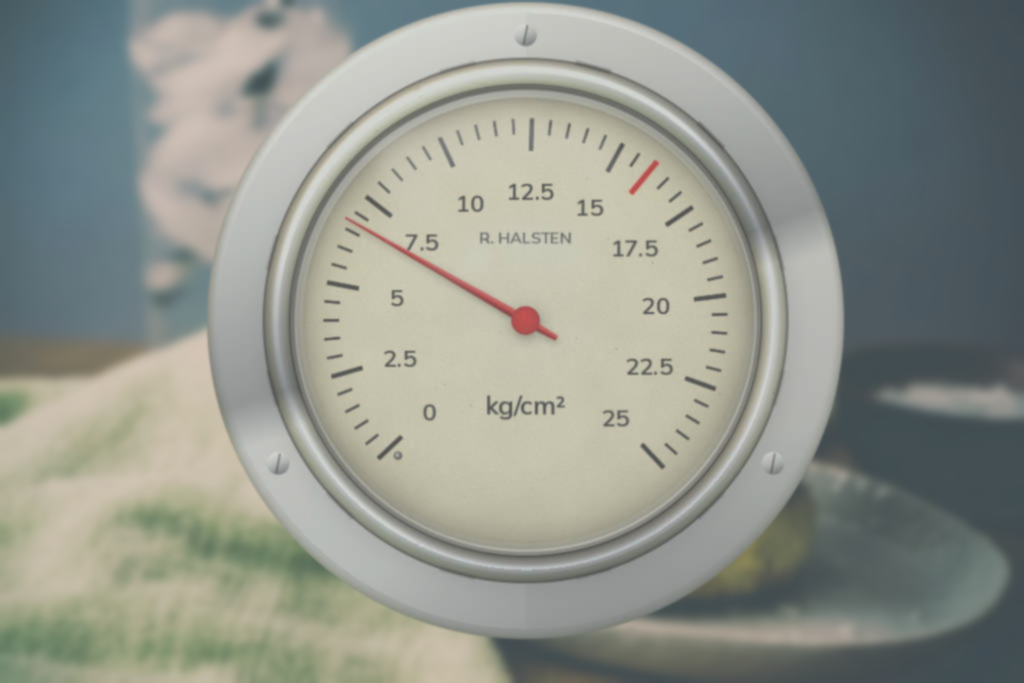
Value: **6.75** kg/cm²
